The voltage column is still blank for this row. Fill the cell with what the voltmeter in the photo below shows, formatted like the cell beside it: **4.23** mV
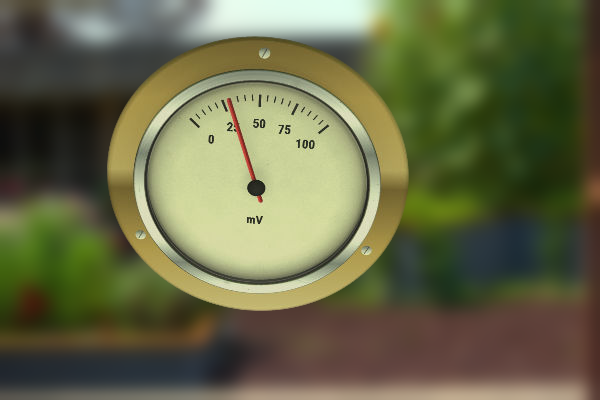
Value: **30** mV
